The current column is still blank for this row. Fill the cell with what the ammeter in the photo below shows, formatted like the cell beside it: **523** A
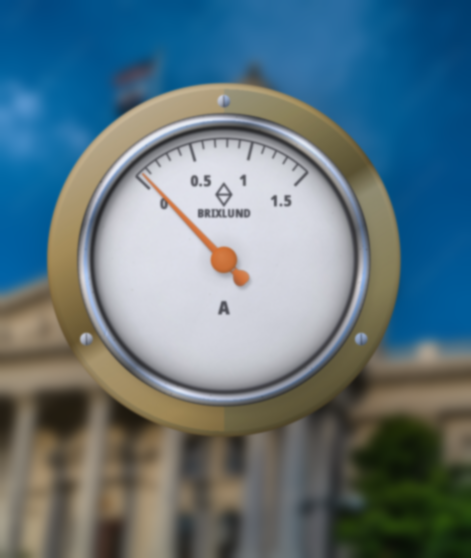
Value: **0.05** A
